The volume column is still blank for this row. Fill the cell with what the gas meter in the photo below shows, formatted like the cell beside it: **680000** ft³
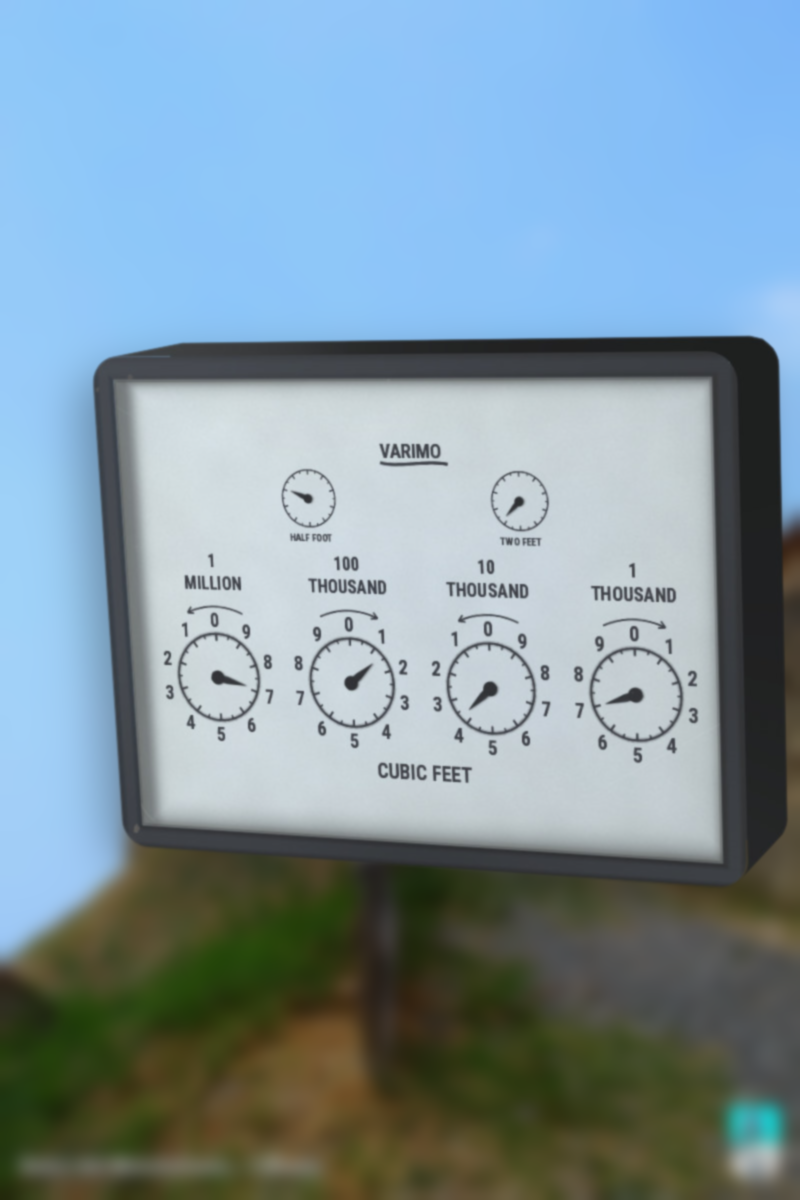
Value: **713700** ft³
